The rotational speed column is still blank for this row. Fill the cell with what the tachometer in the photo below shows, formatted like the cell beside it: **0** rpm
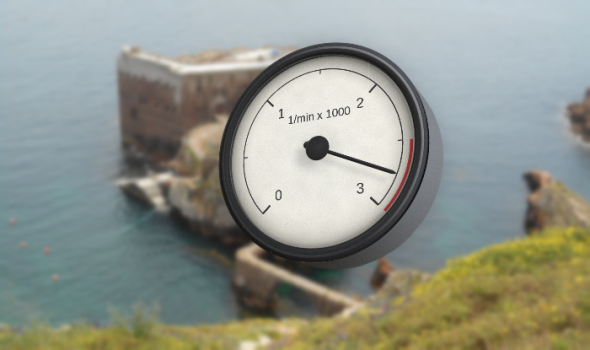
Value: **2750** rpm
